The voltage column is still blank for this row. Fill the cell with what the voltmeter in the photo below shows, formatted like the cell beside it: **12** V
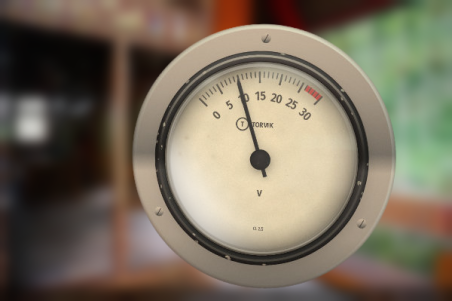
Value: **10** V
